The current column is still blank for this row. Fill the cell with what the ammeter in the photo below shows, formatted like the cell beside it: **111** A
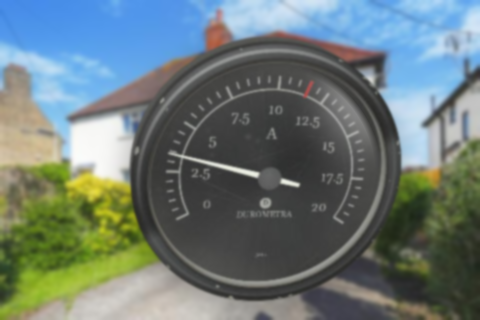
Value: **3.5** A
